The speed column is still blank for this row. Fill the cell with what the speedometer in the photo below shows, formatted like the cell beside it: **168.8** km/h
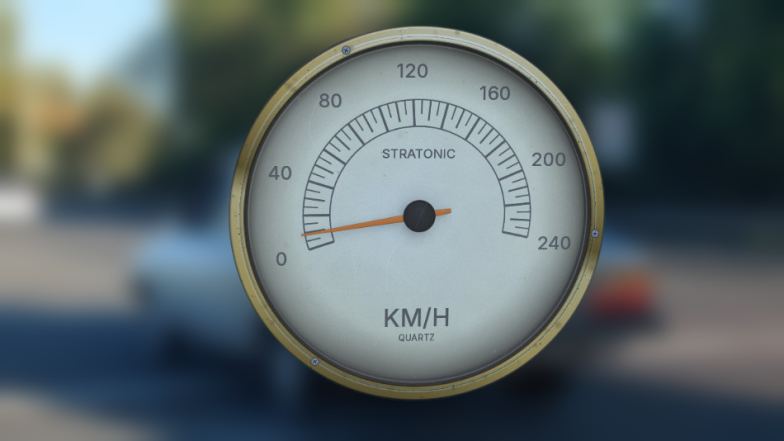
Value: **10** km/h
